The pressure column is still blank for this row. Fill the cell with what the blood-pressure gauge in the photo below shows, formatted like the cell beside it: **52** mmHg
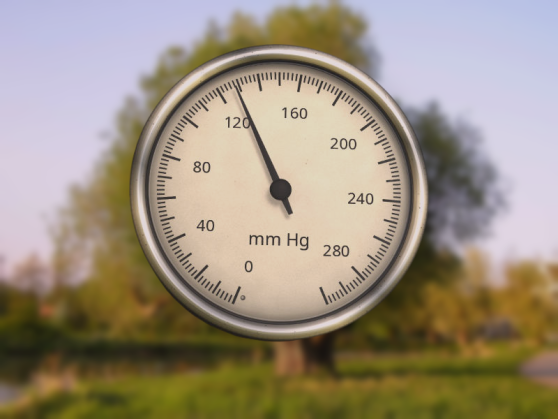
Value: **128** mmHg
